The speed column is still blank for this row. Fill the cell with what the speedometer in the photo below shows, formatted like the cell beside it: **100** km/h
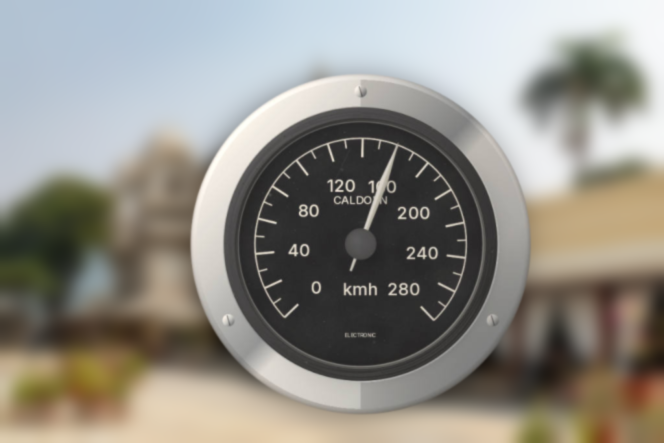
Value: **160** km/h
